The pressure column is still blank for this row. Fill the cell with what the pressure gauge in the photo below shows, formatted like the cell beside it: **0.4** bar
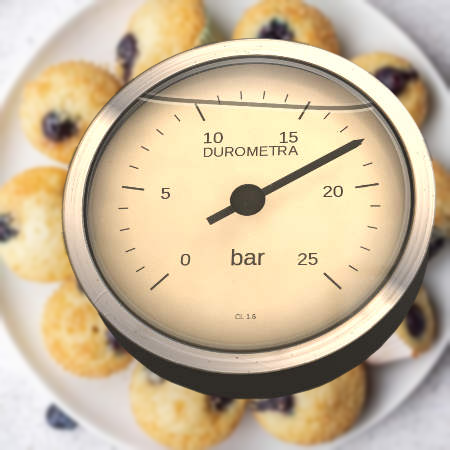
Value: **18** bar
